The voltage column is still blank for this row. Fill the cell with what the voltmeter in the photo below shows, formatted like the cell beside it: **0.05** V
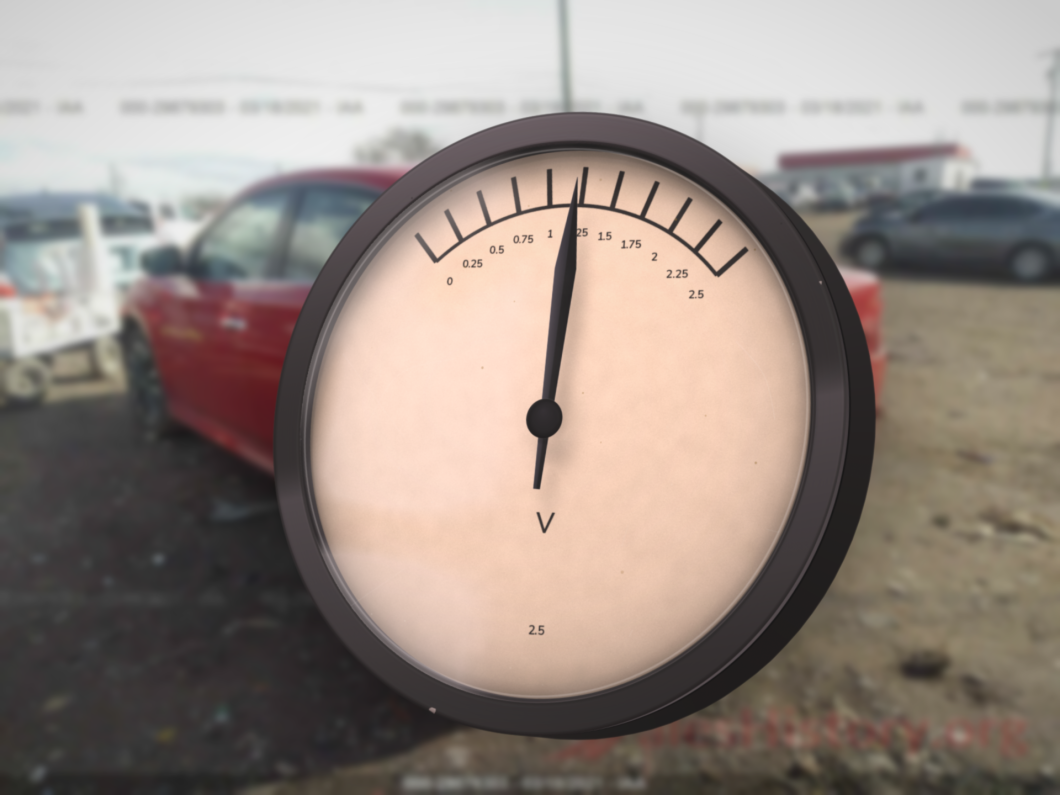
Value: **1.25** V
